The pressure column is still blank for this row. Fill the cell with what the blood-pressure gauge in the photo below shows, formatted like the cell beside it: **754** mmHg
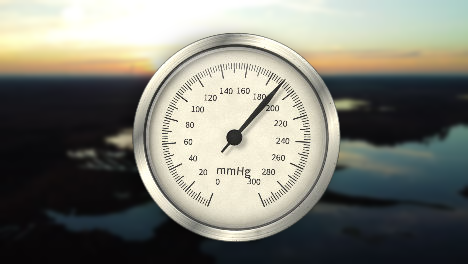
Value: **190** mmHg
